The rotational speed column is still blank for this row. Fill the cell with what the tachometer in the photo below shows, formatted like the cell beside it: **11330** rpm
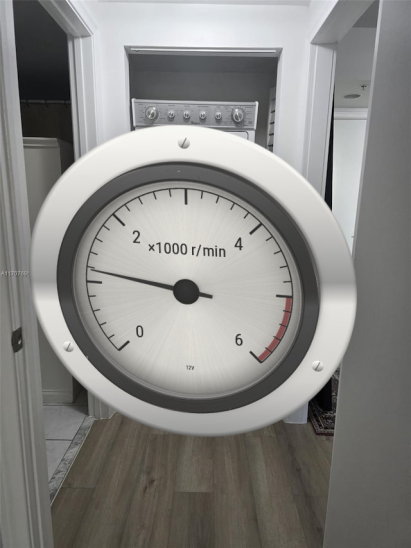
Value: **1200** rpm
